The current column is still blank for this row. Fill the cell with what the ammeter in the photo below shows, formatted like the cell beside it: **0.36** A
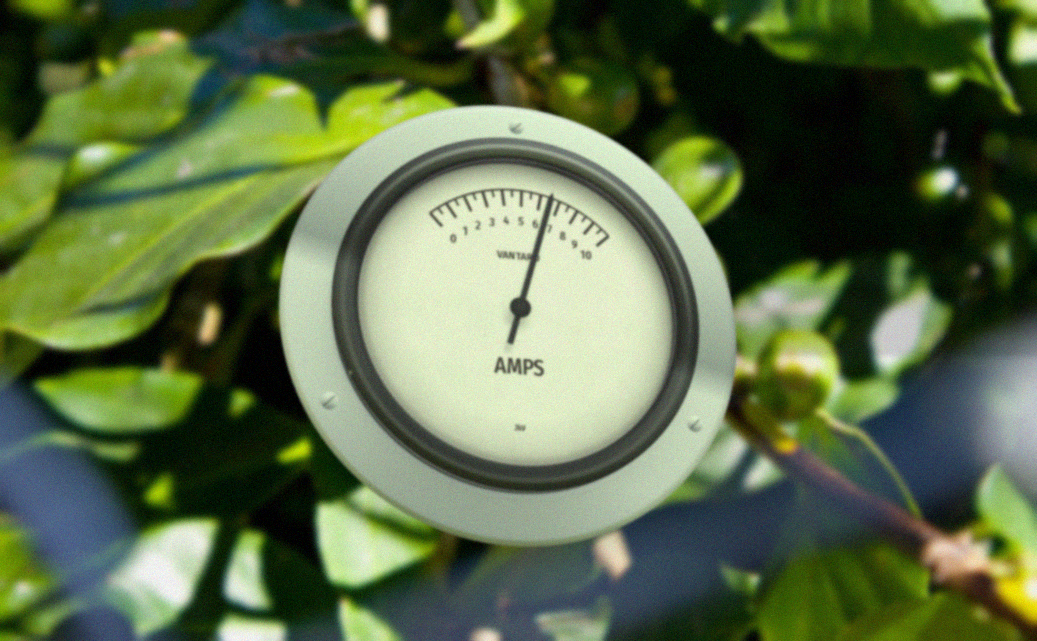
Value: **6.5** A
